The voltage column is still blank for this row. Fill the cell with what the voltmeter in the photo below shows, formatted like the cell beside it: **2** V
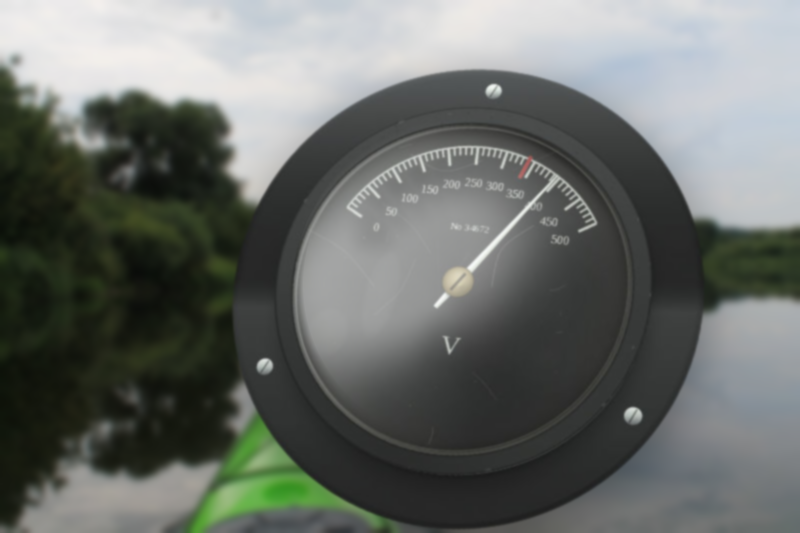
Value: **400** V
